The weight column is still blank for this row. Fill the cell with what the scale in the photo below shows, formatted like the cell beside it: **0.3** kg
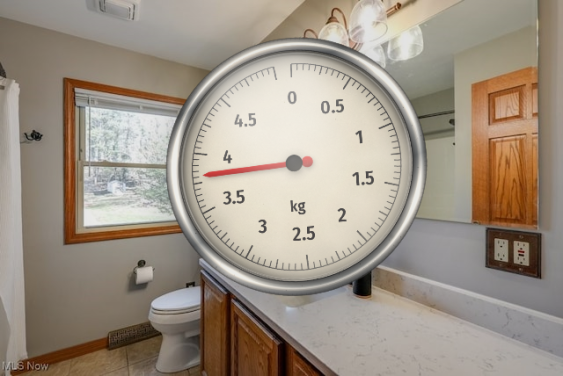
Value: **3.8** kg
